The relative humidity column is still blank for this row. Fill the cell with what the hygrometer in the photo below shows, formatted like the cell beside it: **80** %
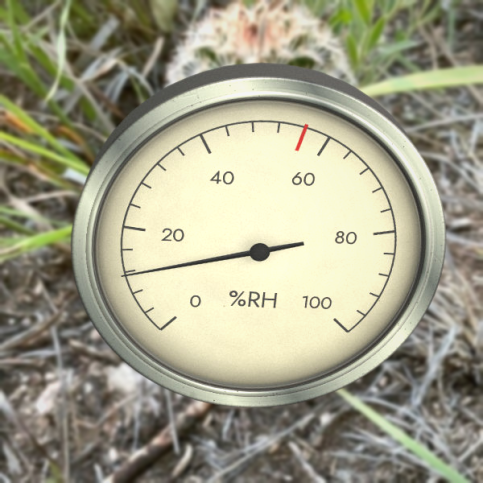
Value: **12** %
